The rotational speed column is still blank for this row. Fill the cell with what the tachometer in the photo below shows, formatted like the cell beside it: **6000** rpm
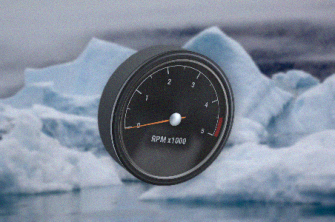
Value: **0** rpm
